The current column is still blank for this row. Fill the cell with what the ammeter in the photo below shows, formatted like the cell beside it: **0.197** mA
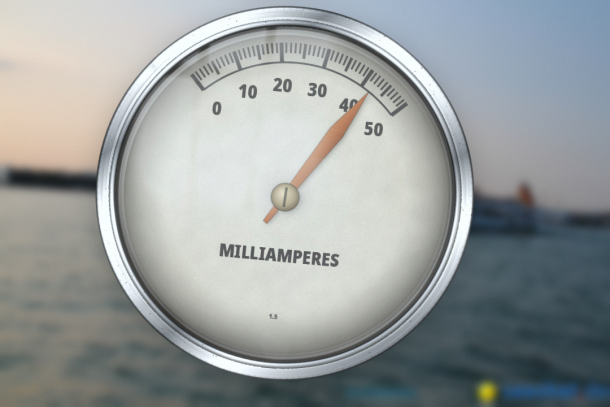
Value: **42** mA
